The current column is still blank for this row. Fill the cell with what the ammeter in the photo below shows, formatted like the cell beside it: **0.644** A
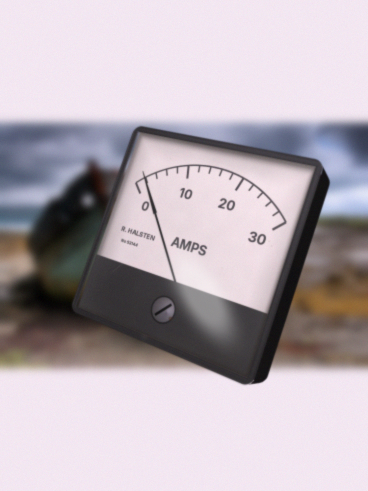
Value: **2** A
